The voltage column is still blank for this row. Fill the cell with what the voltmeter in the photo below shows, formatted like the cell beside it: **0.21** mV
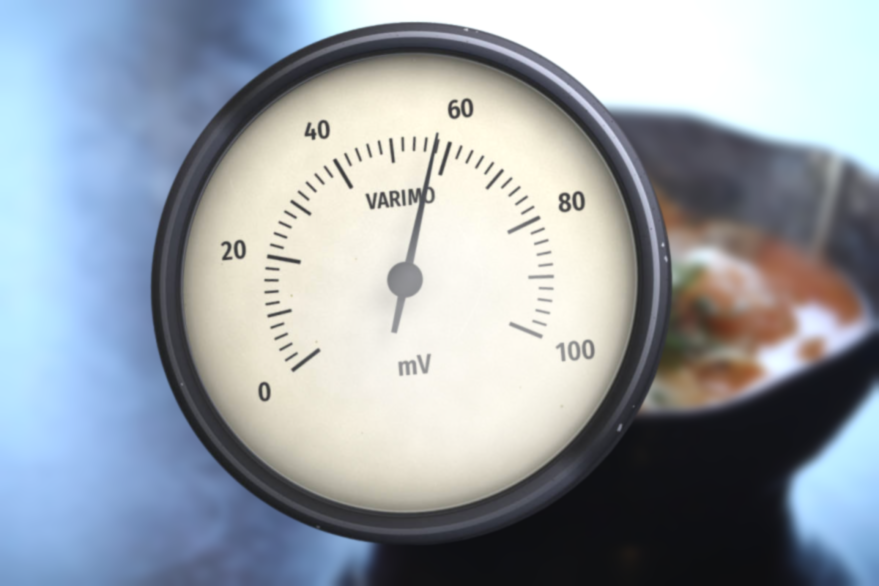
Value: **58** mV
